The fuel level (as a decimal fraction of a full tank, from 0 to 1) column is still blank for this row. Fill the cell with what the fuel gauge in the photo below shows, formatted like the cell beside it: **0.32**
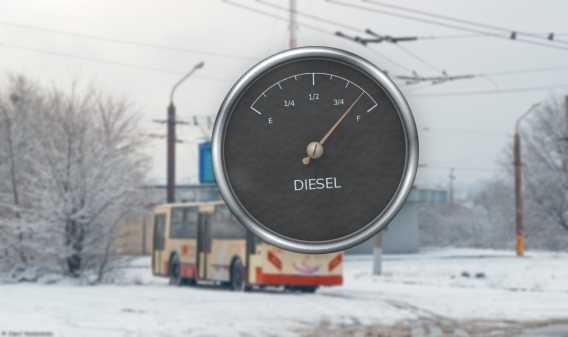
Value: **0.875**
